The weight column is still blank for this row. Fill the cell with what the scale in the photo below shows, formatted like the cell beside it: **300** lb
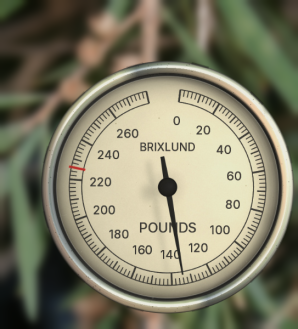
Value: **134** lb
